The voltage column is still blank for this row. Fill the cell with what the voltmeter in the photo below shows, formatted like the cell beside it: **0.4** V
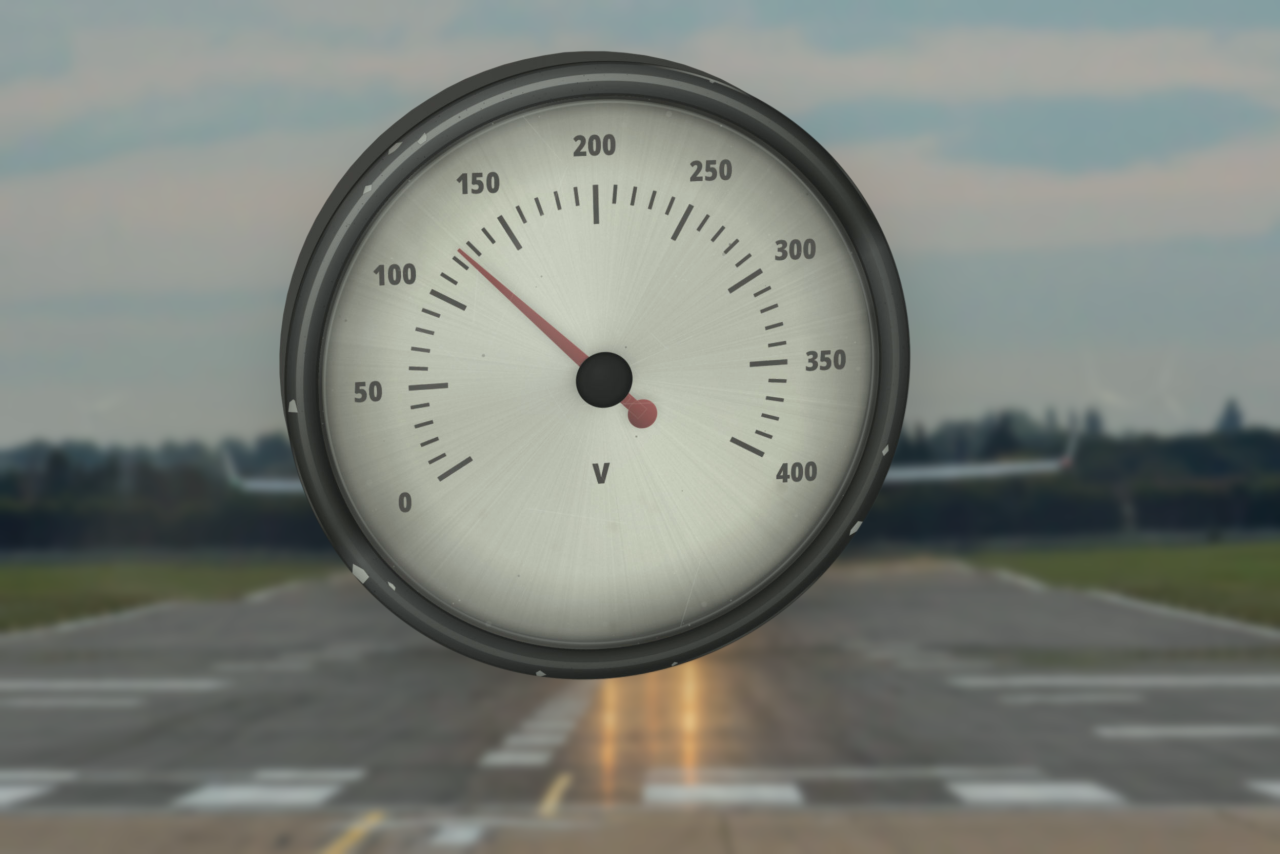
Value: **125** V
